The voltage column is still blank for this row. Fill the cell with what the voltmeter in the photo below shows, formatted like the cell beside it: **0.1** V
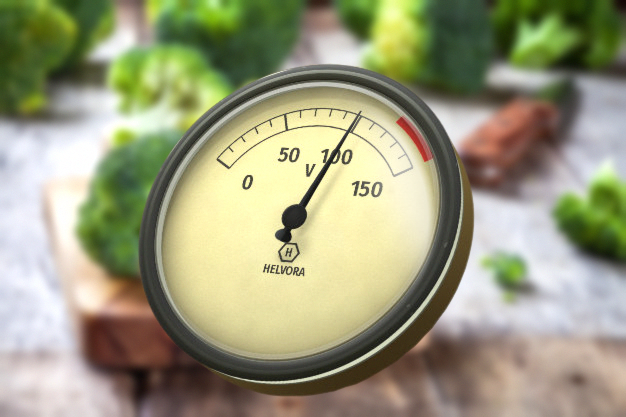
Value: **100** V
